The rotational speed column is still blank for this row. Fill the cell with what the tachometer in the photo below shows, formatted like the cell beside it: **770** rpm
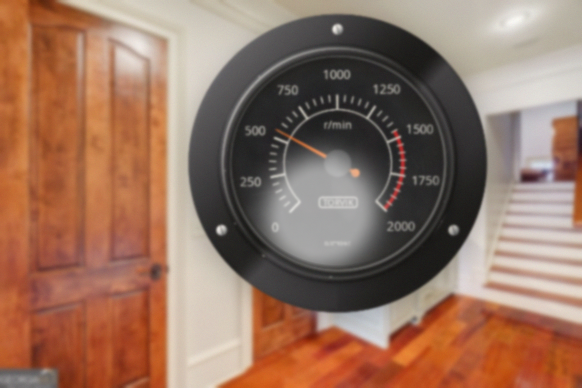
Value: **550** rpm
